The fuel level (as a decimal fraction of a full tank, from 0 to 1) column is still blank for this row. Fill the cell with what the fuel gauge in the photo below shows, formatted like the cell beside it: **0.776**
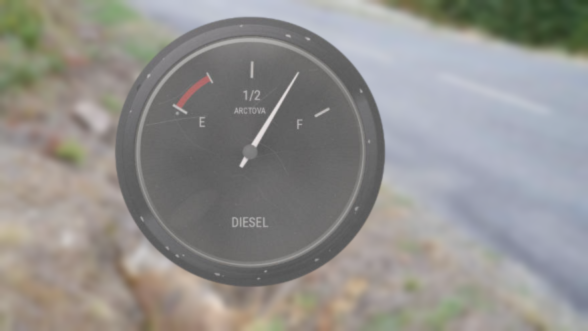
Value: **0.75**
